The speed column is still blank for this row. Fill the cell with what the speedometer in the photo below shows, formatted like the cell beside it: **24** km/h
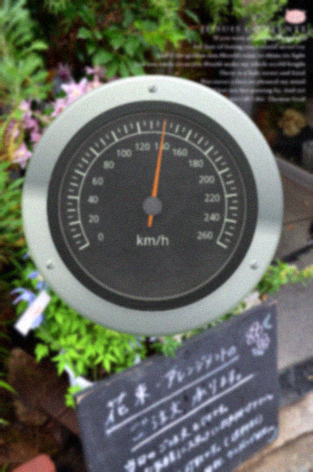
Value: **140** km/h
